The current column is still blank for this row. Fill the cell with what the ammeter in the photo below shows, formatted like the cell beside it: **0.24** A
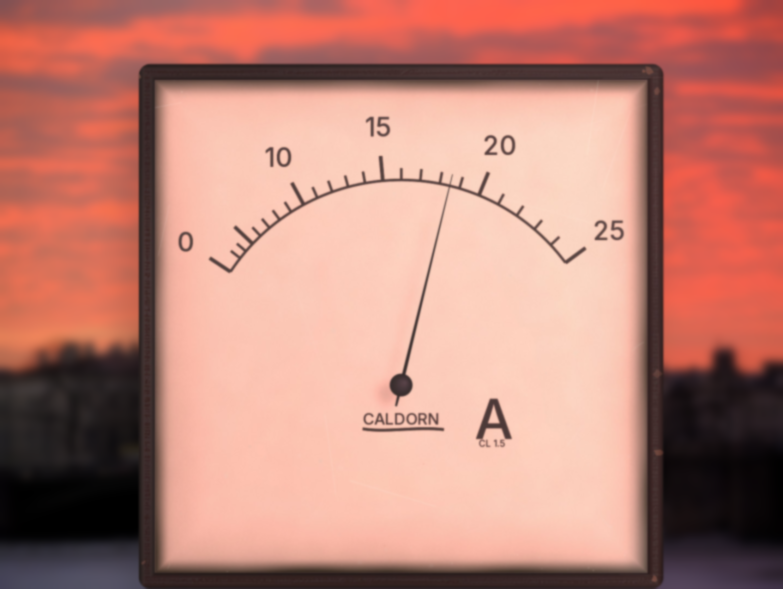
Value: **18.5** A
